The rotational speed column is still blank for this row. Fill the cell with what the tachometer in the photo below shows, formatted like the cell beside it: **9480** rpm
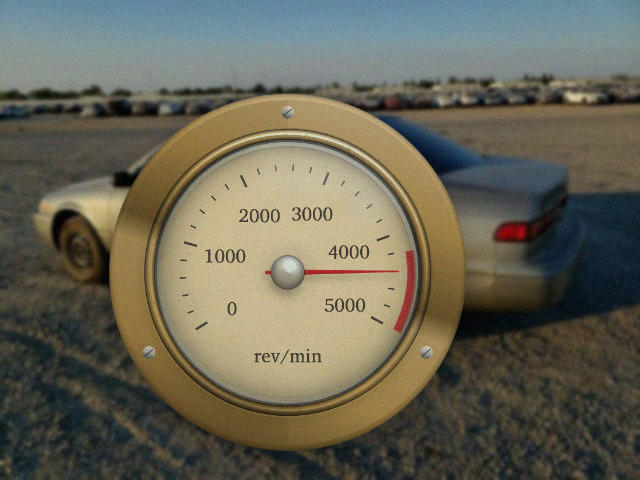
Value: **4400** rpm
